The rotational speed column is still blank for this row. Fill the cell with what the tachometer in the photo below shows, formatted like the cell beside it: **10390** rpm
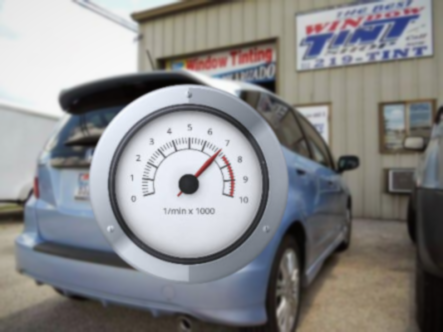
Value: **7000** rpm
